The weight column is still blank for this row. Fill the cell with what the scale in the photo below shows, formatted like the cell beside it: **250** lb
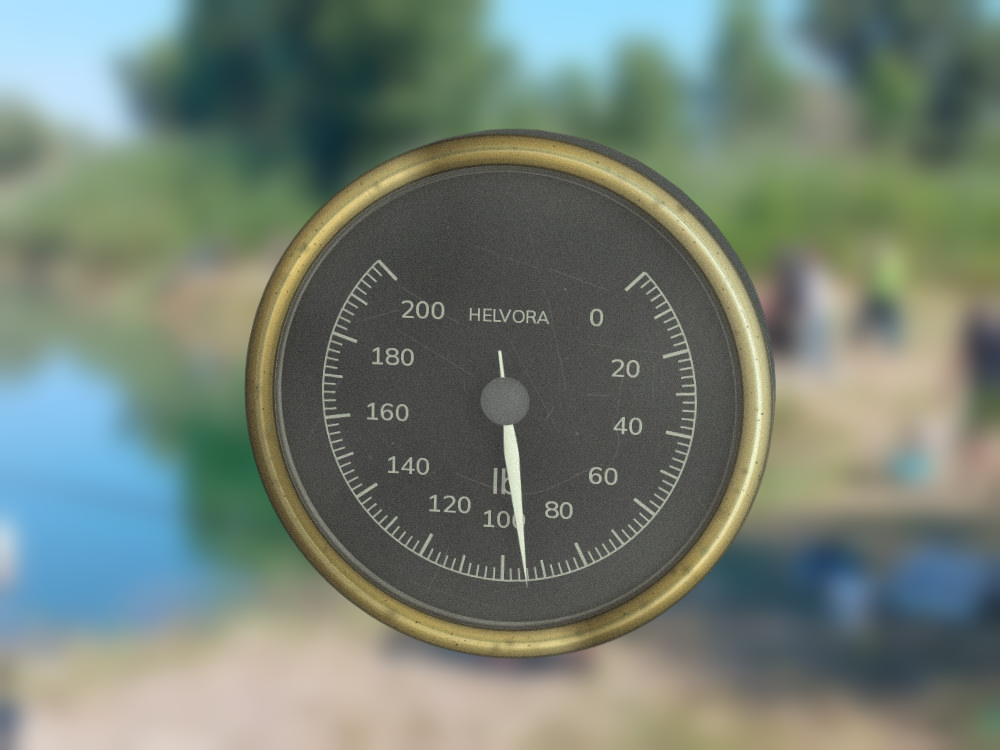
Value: **94** lb
